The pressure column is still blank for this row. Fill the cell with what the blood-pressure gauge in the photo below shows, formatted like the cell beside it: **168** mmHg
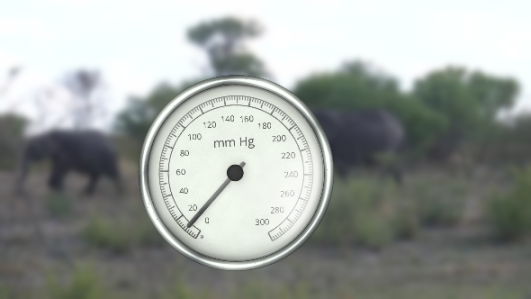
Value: **10** mmHg
